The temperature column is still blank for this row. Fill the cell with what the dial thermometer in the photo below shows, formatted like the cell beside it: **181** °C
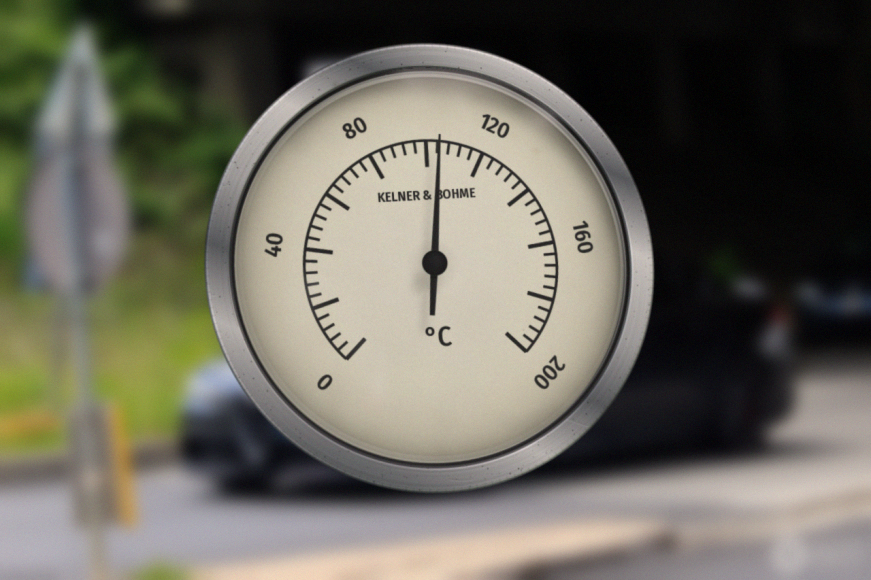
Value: **104** °C
